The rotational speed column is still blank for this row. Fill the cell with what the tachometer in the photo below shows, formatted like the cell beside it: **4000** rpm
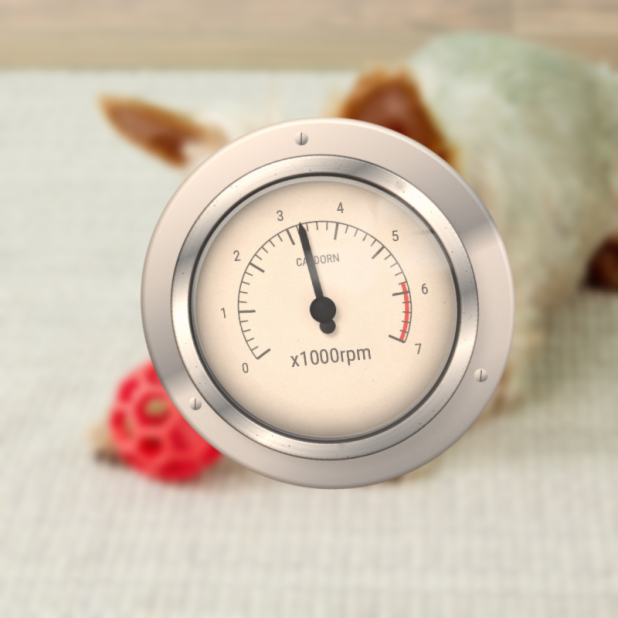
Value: **3300** rpm
